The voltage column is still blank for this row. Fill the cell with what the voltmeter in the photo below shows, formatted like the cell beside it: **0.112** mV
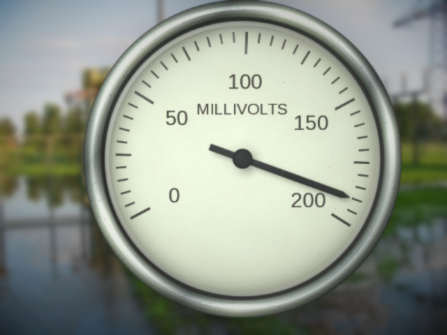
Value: **190** mV
